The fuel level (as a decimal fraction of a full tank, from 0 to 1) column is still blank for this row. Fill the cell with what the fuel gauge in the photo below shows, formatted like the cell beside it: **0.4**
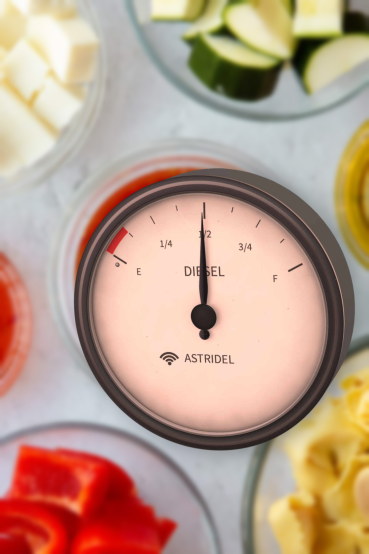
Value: **0.5**
